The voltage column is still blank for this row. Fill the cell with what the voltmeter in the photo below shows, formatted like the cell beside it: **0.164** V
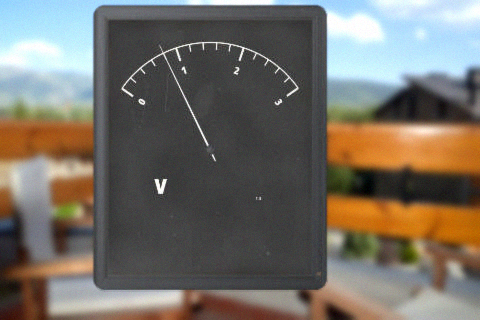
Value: **0.8** V
